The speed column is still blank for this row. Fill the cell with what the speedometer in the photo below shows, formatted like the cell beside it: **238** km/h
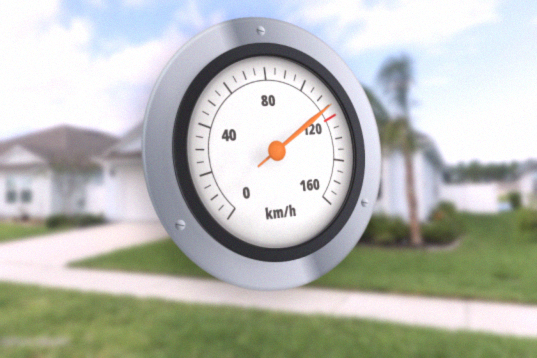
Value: **115** km/h
